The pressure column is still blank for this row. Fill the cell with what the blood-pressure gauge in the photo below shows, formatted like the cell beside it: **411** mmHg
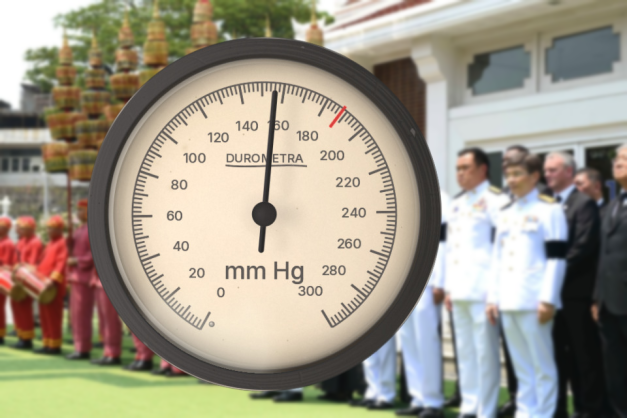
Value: **156** mmHg
